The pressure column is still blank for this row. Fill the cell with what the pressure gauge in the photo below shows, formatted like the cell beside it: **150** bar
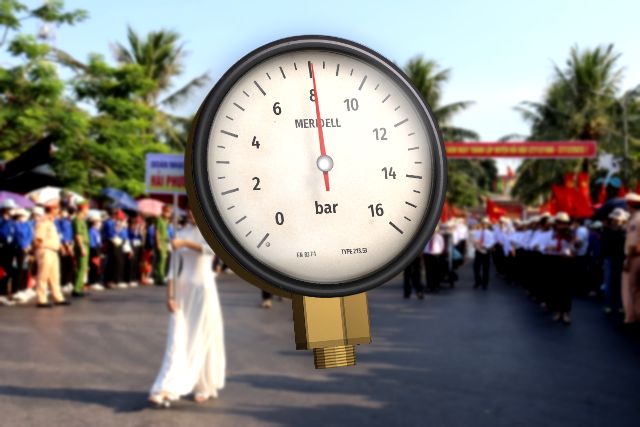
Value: **8** bar
